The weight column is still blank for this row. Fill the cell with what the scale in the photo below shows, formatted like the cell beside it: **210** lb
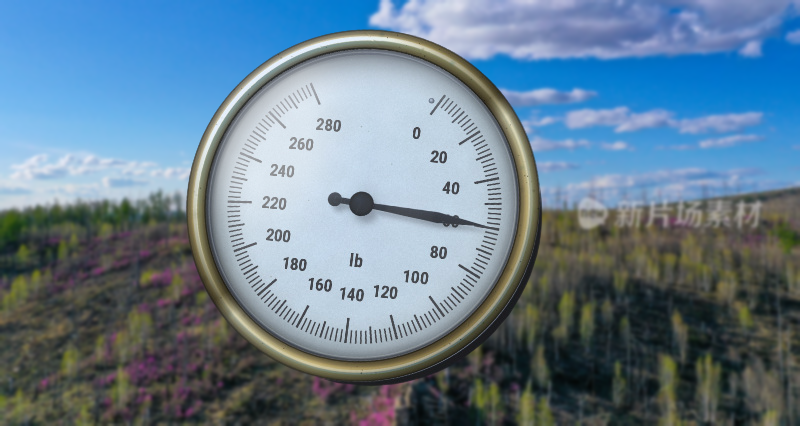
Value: **60** lb
